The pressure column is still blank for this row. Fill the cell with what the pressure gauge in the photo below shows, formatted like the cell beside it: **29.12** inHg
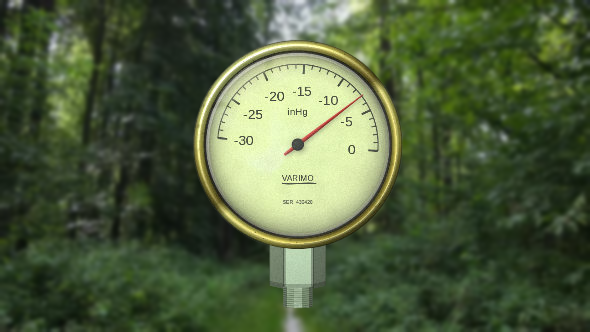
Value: **-7** inHg
